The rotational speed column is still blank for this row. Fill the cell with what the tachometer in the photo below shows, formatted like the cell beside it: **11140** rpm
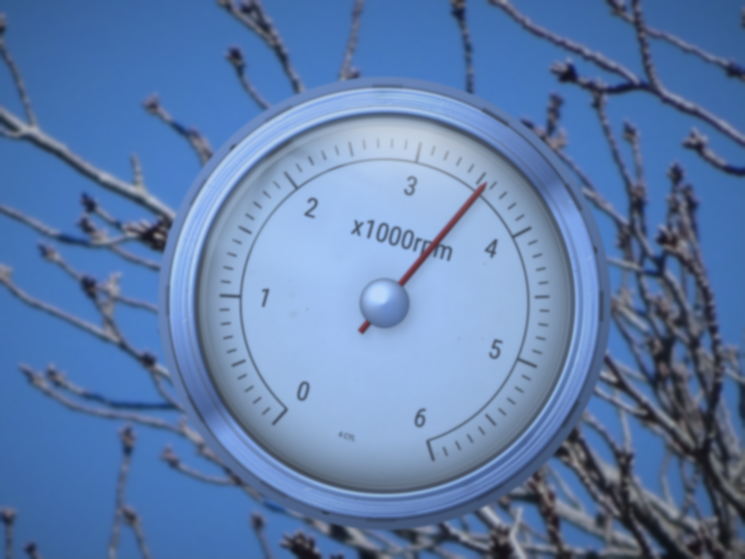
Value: **3550** rpm
